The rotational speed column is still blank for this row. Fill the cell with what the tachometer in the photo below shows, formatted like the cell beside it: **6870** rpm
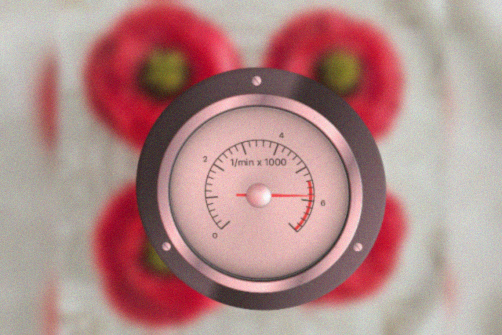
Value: **5800** rpm
